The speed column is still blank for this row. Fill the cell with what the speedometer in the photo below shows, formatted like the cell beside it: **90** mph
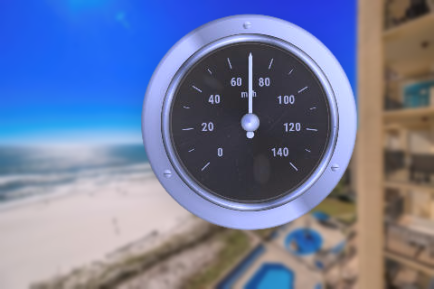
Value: **70** mph
